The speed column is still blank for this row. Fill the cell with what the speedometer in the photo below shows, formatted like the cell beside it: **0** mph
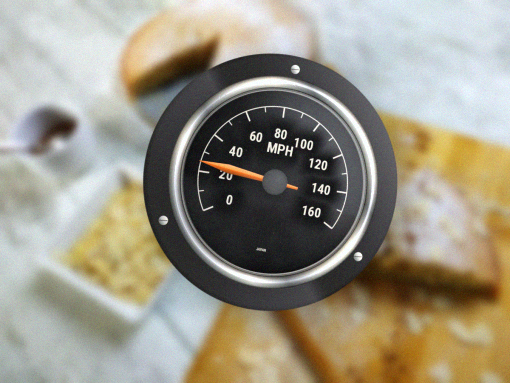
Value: **25** mph
